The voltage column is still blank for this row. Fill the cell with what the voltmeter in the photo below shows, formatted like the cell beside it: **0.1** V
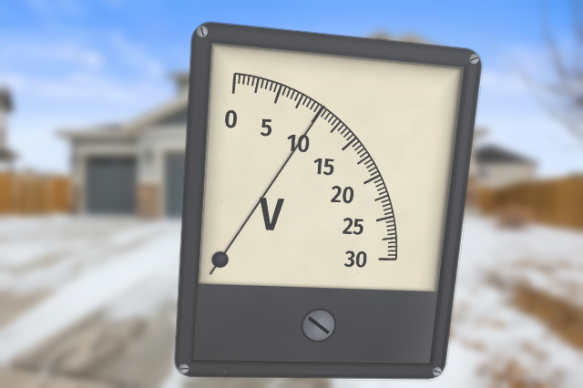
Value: **10** V
